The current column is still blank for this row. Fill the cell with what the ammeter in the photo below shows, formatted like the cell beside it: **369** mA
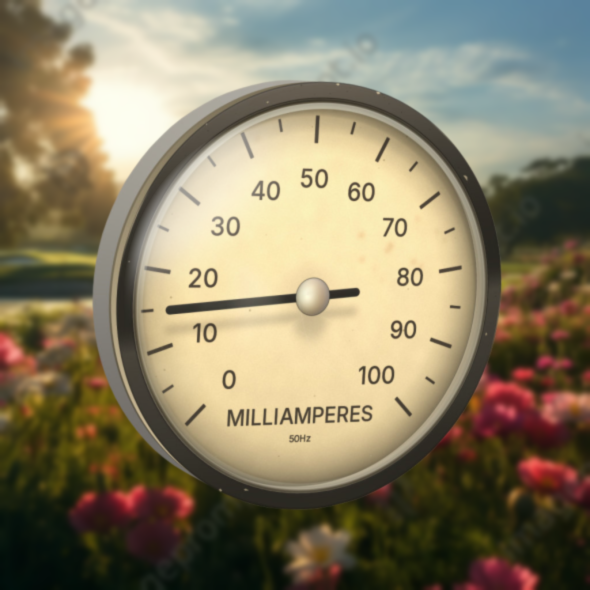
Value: **15** mA
